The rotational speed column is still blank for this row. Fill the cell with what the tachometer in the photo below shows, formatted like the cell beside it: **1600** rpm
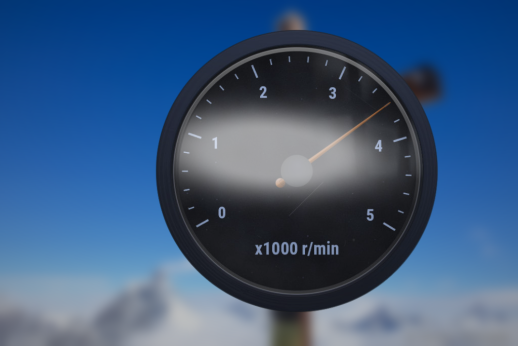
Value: **3600** rpm
